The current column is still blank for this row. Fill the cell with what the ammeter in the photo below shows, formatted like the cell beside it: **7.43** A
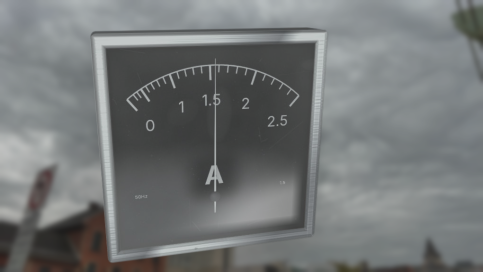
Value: **1.55** A
